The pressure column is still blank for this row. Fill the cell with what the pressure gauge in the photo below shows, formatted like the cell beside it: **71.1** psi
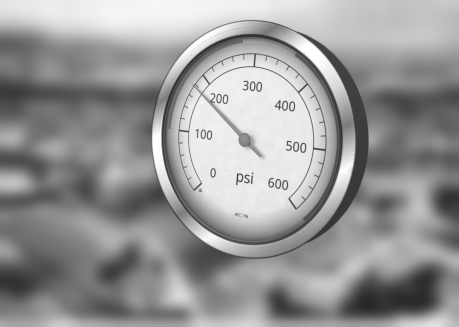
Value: **180** psi
